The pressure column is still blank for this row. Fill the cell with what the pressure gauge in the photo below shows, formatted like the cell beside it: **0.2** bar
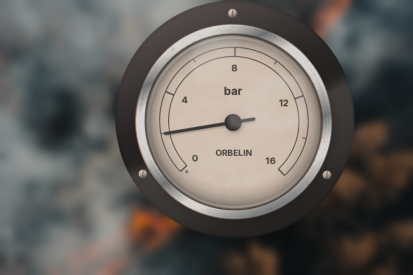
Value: **2** bar
